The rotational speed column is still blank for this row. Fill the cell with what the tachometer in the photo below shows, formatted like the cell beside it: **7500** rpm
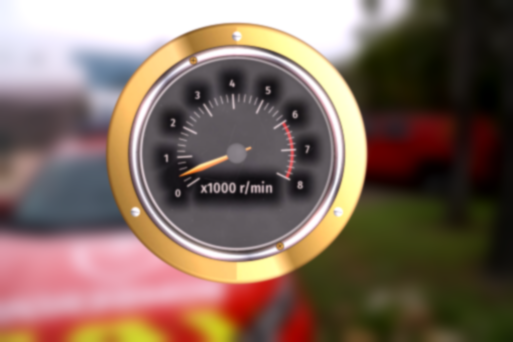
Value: **400** rpm
